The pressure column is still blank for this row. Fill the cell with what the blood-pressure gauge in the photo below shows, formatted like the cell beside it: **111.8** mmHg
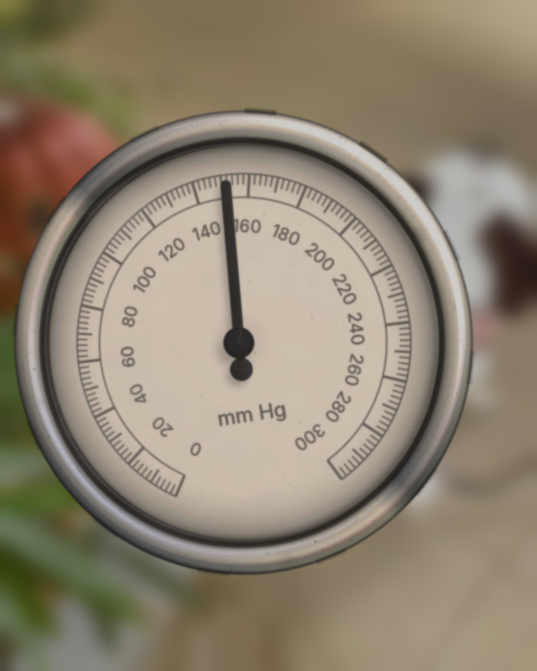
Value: **152** mmHg
